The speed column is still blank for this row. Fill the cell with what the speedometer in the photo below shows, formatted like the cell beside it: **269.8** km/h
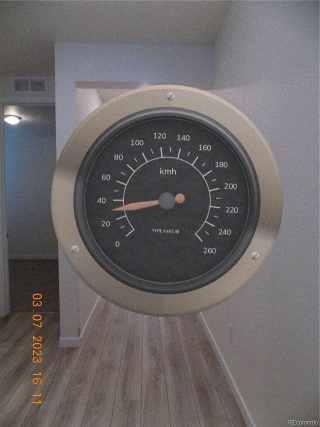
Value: **30** km/h
